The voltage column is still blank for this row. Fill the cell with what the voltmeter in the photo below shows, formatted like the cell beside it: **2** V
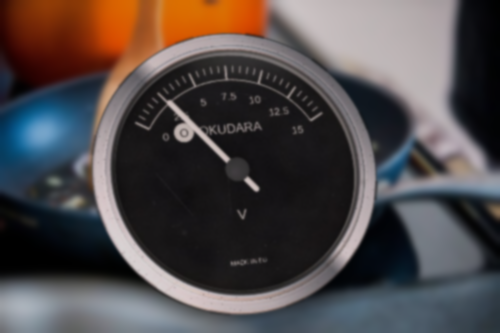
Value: **2.5** V
